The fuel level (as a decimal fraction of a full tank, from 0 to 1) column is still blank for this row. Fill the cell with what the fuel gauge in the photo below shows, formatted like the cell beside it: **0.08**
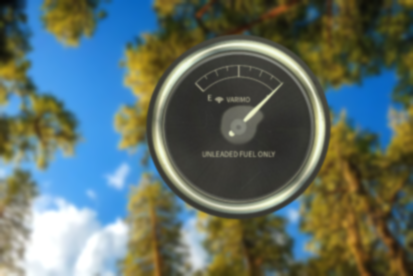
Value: **1**
